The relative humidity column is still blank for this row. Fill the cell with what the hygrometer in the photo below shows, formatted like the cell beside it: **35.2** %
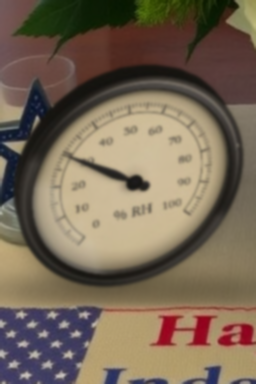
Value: **30** %
